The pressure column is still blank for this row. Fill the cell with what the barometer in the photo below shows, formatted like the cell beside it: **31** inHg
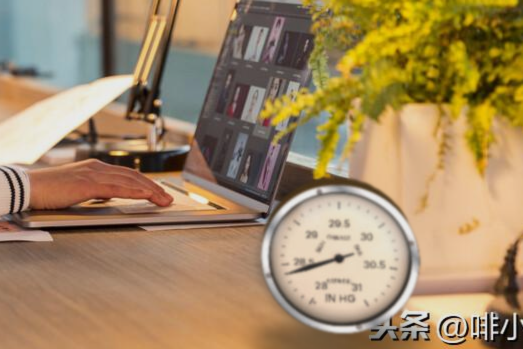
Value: **28.4** inHg
